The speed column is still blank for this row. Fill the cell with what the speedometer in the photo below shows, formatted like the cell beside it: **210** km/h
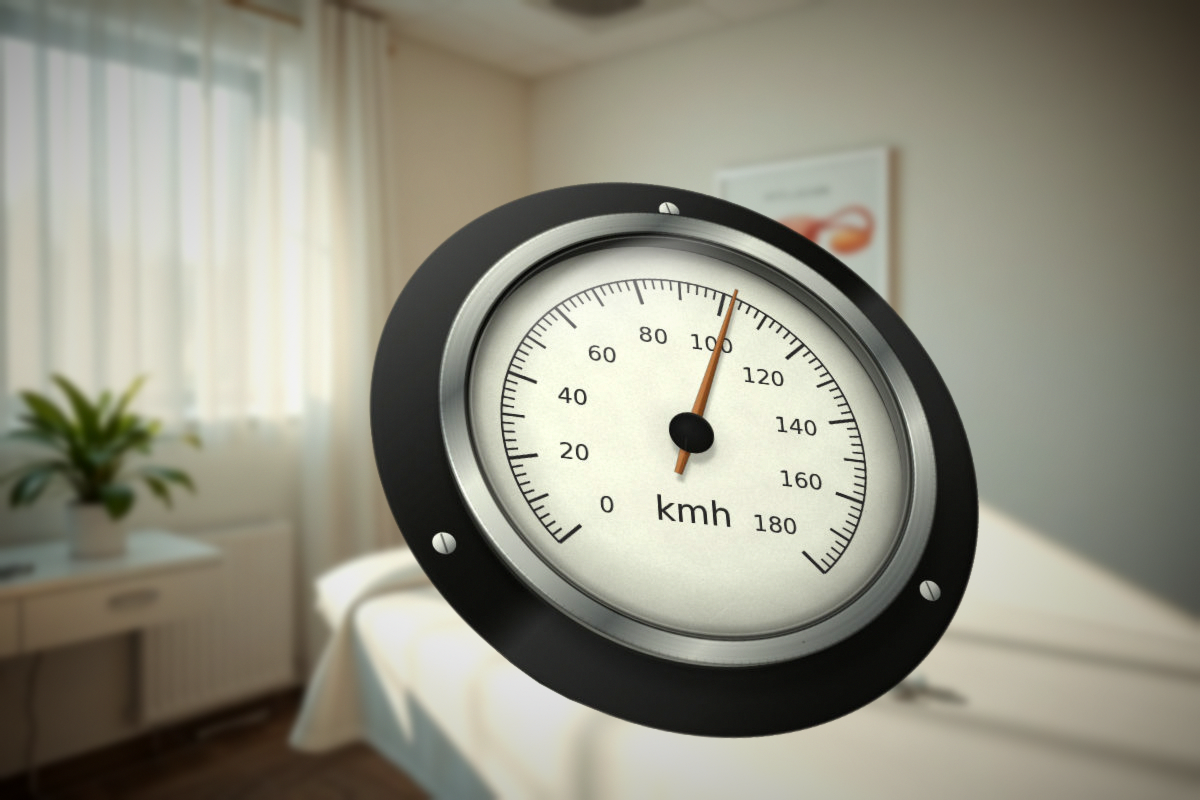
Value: **102** km/h
